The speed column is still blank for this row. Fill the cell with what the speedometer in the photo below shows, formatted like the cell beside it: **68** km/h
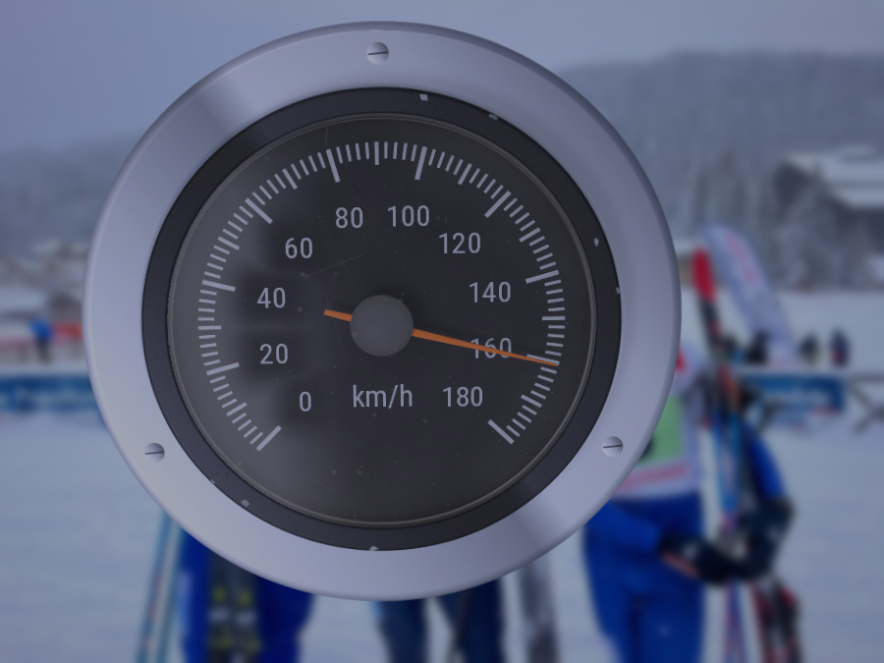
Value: **160** km/h
